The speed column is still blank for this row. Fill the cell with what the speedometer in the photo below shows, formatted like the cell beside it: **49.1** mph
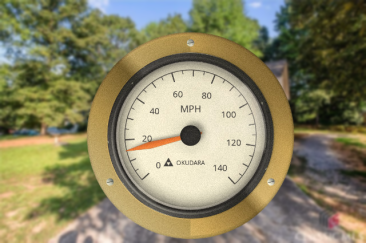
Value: **15** mph
